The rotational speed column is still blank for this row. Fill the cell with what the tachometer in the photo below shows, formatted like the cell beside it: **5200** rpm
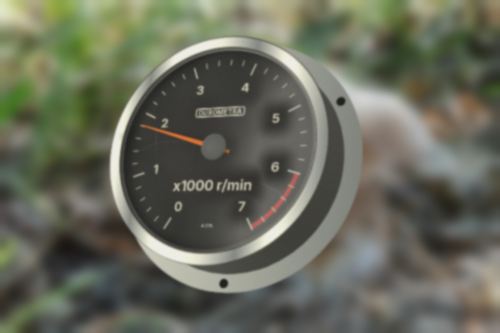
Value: **1800** rpm
